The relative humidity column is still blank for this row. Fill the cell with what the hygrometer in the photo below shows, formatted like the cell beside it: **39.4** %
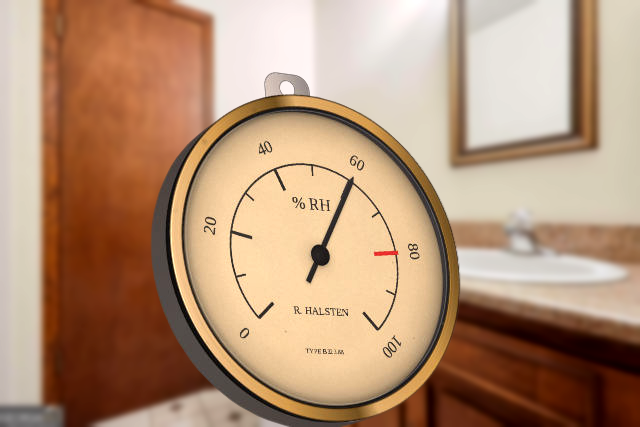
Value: **60** %
